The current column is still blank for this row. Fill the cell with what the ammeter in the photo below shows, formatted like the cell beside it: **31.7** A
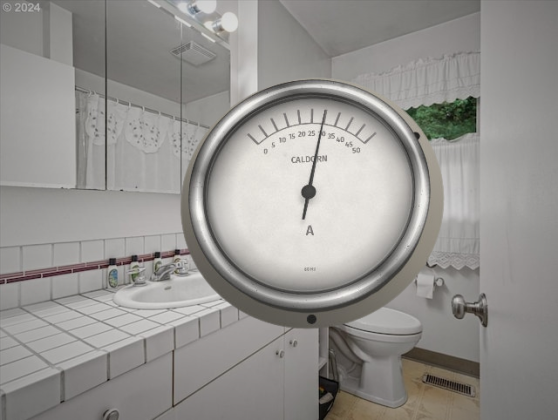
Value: **30** A
